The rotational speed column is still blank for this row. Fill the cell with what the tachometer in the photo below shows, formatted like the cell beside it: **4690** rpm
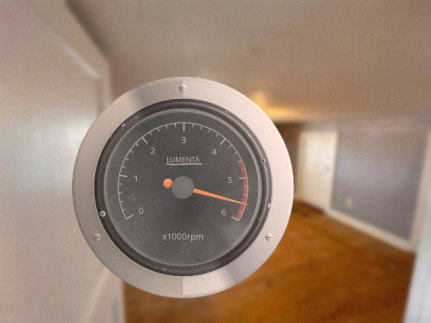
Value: **5600** rpm
